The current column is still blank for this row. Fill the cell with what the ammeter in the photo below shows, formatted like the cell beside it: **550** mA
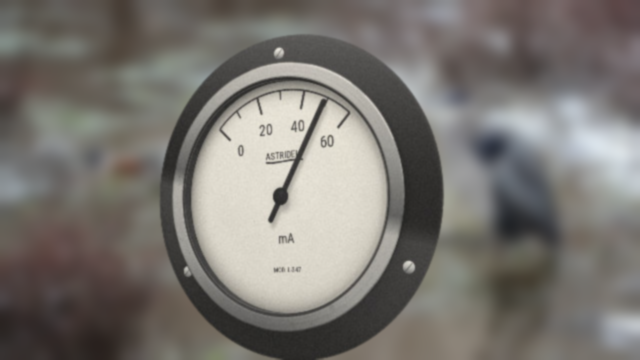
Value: **50** mA
